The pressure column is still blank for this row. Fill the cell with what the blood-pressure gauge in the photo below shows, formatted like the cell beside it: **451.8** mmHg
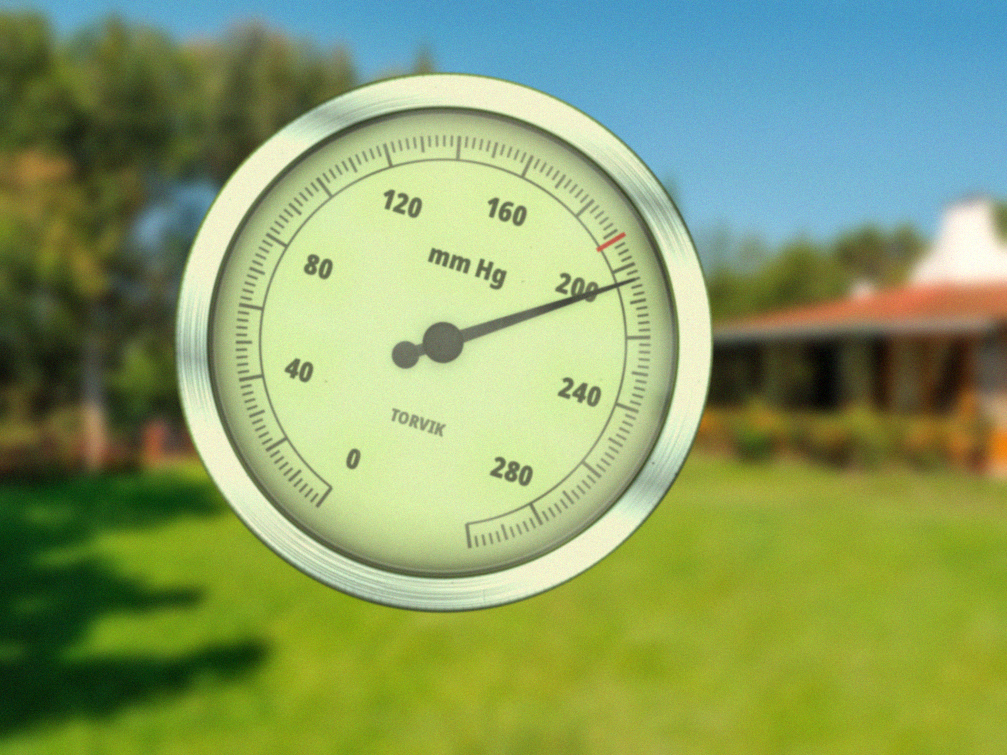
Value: **204** mmHg
